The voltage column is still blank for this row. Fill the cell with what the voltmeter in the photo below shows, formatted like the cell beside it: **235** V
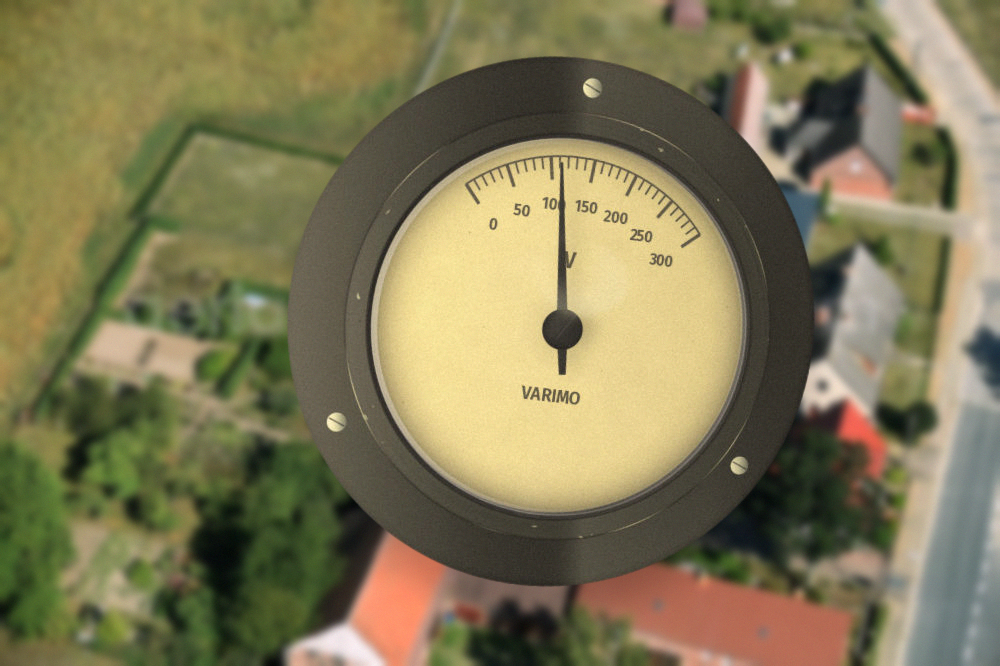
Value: **110** V
